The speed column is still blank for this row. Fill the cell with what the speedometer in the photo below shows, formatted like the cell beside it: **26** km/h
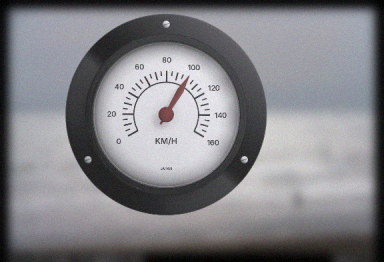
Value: **100** km/h
